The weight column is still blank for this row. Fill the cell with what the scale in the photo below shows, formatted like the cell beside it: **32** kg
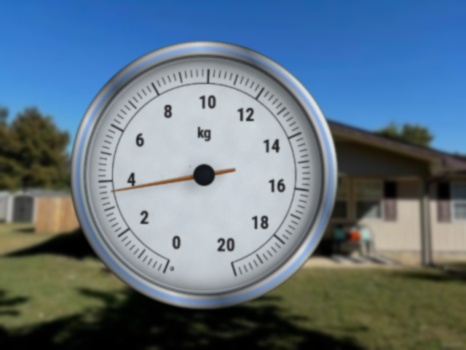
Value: **3.6** kg
